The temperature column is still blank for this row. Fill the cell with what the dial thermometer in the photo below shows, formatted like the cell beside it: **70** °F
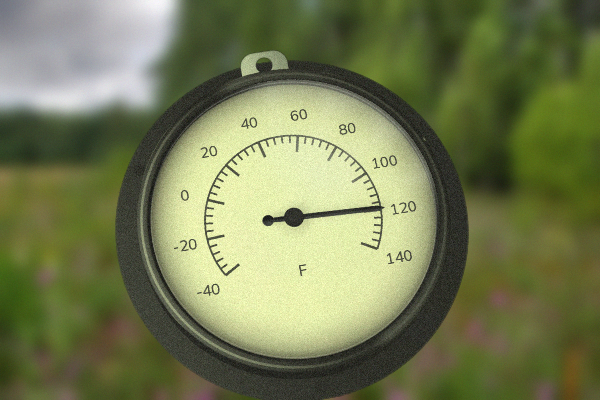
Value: **120** °F
